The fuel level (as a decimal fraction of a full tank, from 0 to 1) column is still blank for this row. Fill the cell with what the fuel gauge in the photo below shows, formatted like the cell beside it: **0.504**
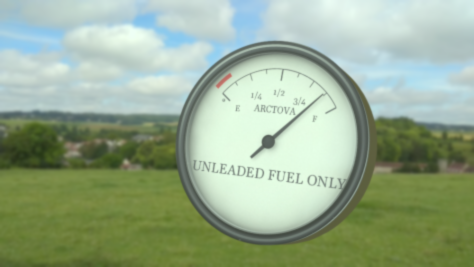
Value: **0.875**
